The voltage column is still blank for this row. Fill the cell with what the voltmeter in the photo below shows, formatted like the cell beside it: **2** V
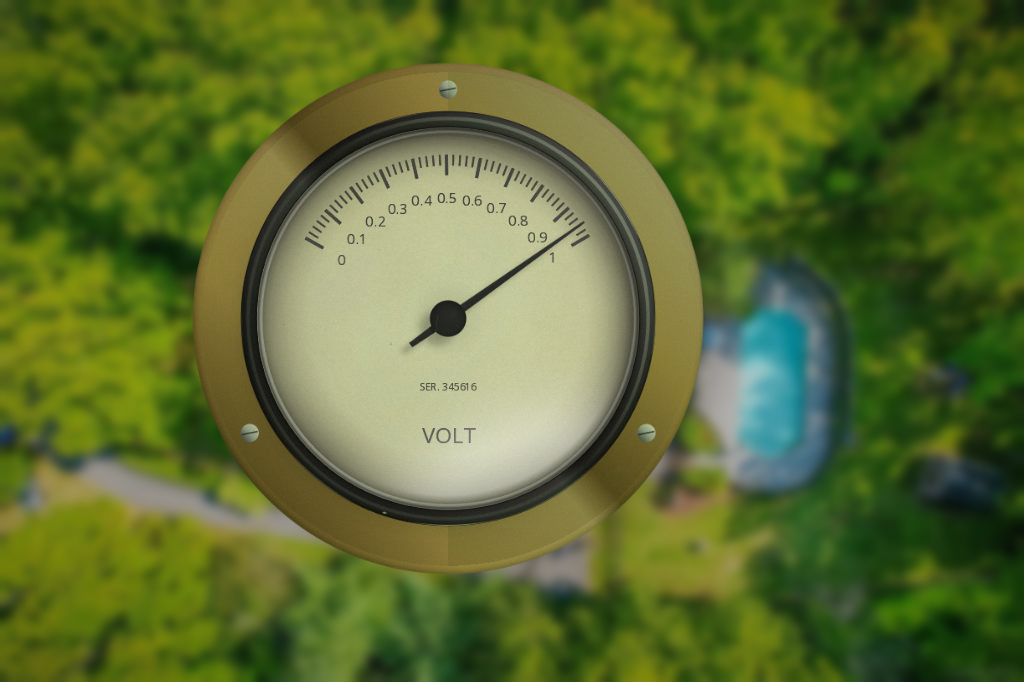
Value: **0.96** V
